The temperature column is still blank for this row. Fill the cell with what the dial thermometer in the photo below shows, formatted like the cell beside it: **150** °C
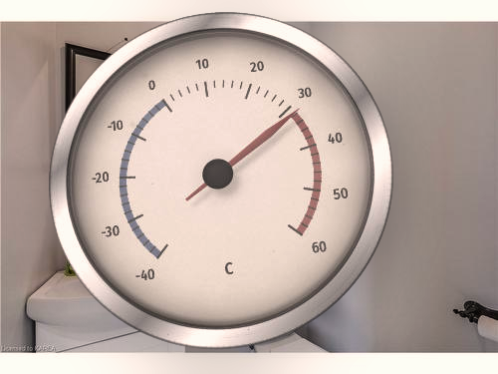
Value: **32** °C
